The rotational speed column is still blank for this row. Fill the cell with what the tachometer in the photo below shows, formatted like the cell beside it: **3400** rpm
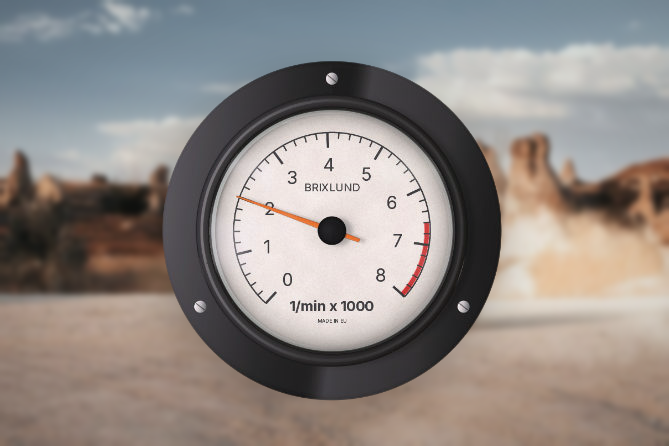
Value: **2000** rpm
